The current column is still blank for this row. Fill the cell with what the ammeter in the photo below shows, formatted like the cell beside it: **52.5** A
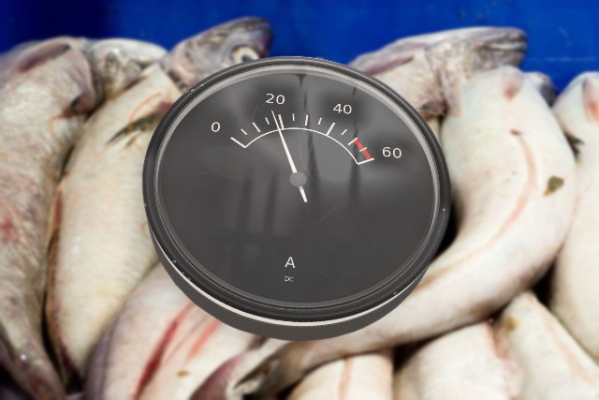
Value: **17.5** A
